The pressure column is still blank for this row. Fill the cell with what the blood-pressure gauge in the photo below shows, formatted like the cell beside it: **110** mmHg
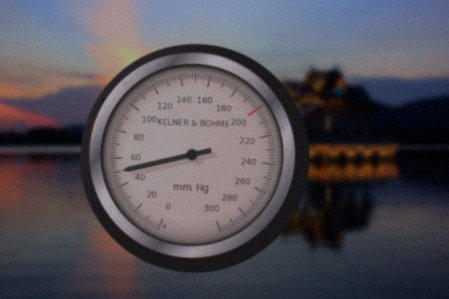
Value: **50** mmHg
